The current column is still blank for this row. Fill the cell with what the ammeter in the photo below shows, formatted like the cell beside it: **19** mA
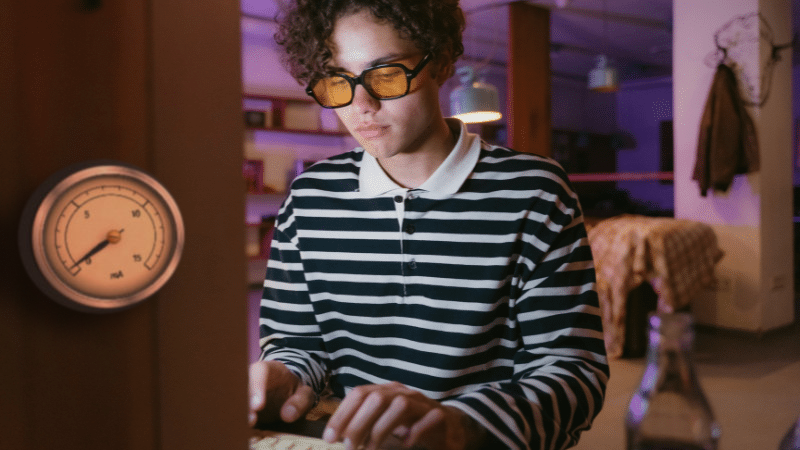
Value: **0.5** mA
